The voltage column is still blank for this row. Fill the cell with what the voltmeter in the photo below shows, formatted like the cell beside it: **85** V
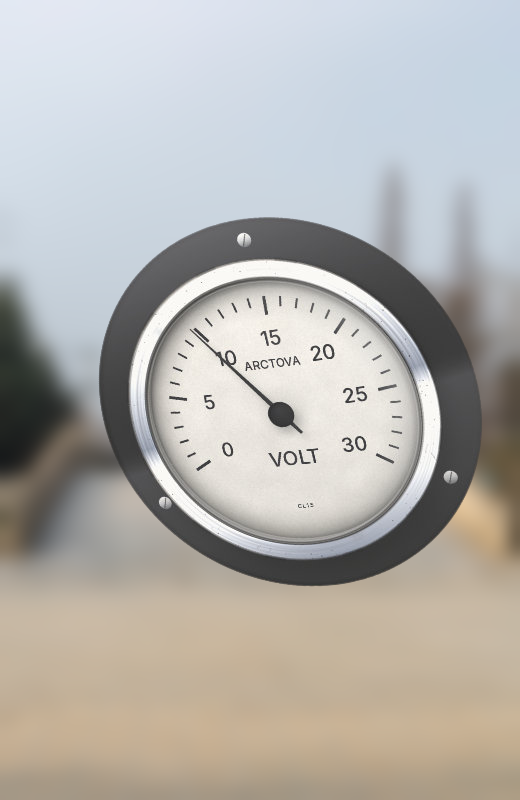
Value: **10** V
